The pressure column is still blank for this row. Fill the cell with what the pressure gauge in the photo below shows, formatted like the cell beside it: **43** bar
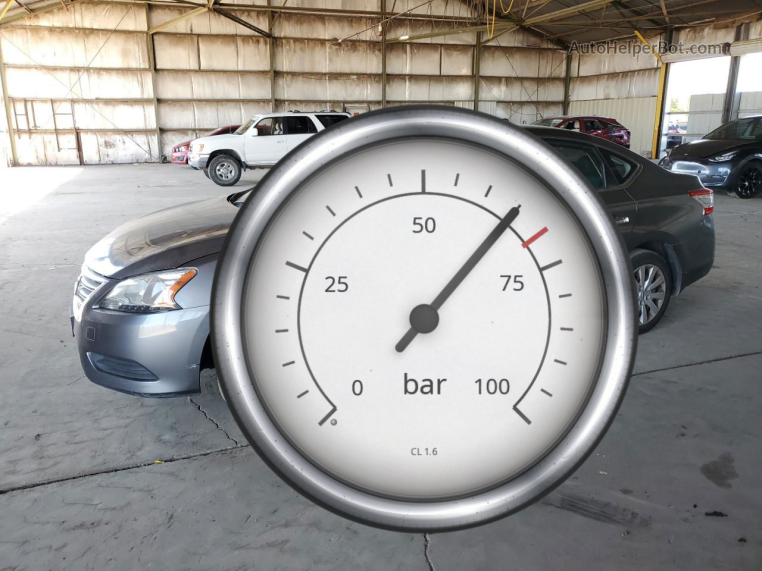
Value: **65** bar
